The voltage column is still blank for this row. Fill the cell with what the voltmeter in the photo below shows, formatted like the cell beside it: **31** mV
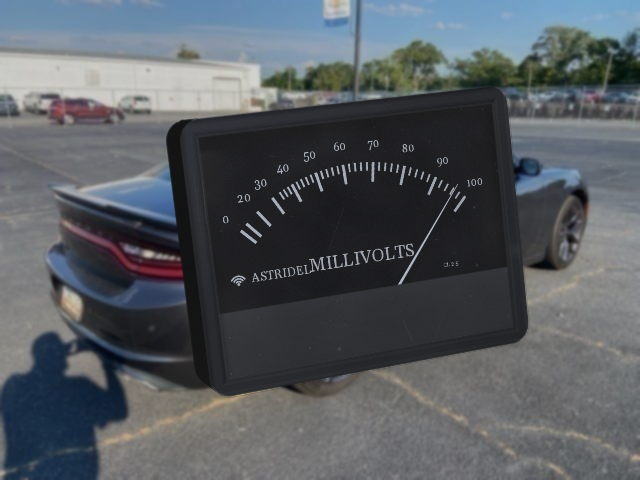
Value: **96** mV
